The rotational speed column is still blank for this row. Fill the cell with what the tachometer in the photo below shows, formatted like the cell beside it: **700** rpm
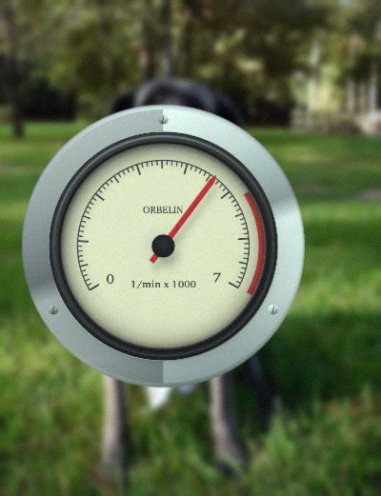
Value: **4600** rpm
